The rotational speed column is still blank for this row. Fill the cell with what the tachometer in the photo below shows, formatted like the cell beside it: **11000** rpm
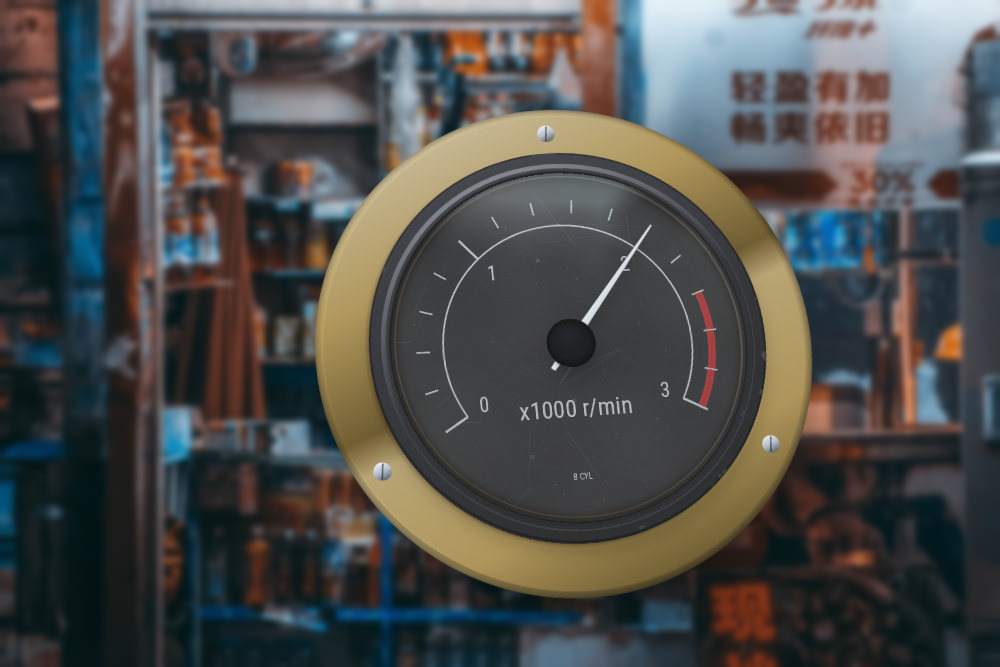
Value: **2000** rpm
